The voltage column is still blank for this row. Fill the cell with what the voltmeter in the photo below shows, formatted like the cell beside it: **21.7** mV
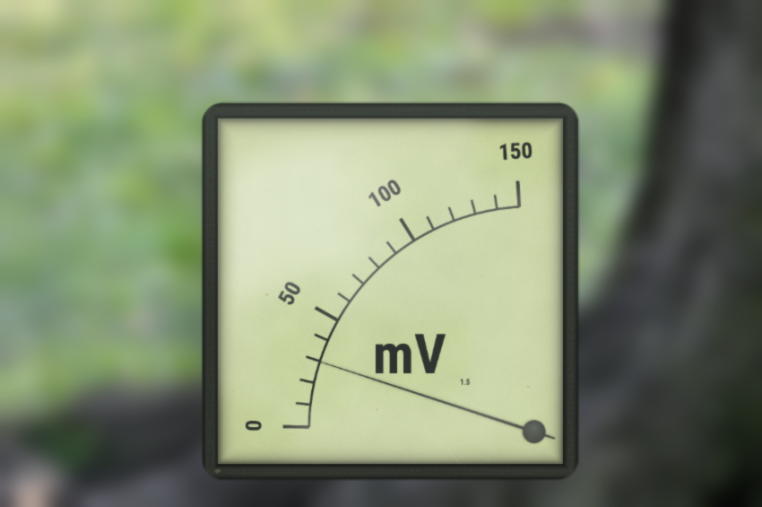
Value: **30** mV
